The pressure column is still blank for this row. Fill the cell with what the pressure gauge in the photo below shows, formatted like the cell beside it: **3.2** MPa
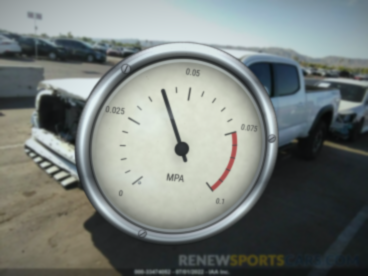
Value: **0.04** MPa
